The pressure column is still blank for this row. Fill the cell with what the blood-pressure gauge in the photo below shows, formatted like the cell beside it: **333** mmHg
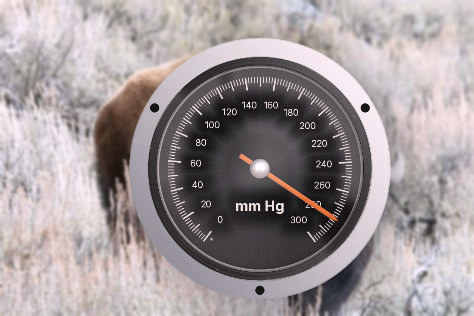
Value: **280** mmHg
